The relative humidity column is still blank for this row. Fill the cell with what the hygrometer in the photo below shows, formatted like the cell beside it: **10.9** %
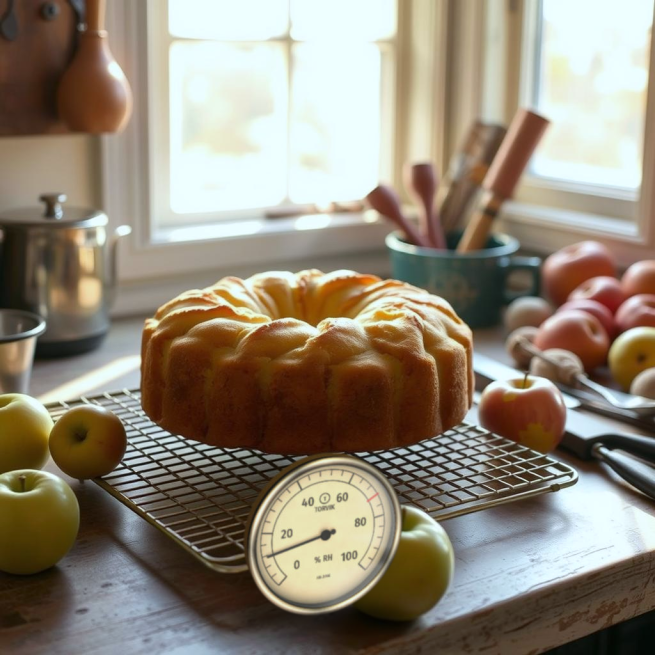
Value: **12** %
